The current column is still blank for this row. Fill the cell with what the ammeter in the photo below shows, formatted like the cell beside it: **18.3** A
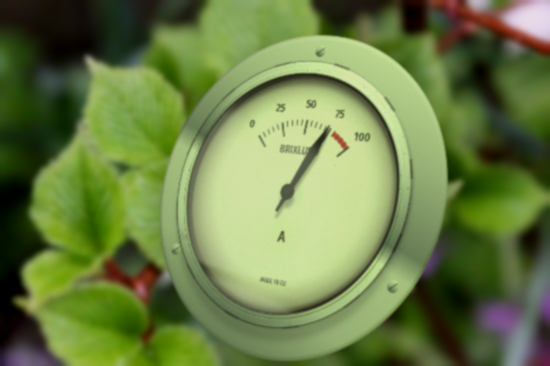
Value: **75** A
